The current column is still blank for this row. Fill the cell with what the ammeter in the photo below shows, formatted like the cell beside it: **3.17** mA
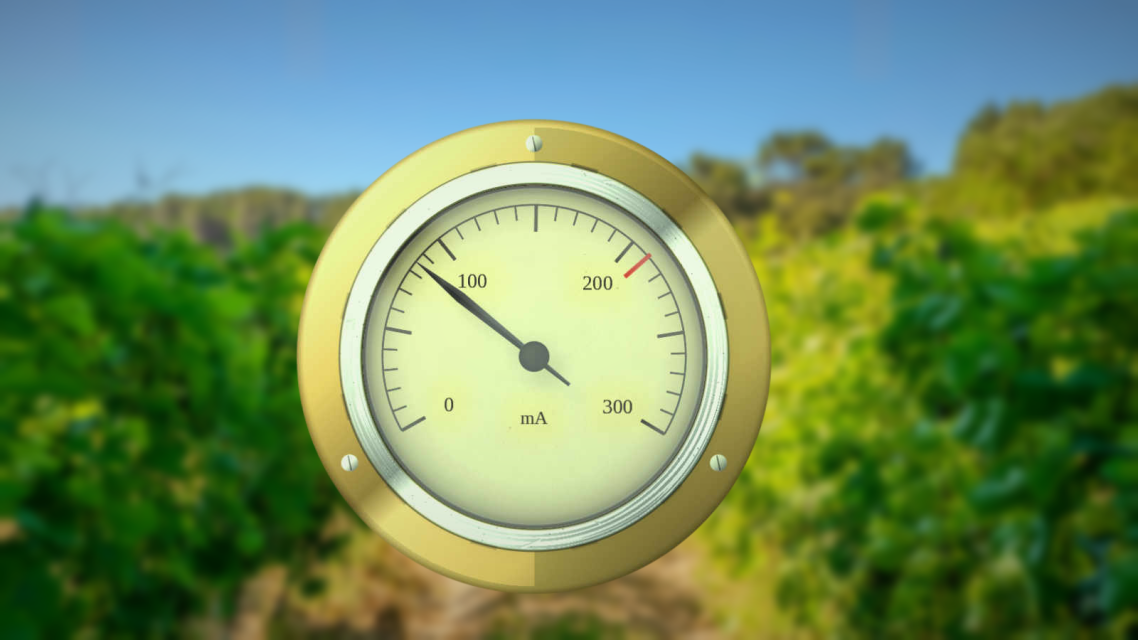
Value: **85** mA
